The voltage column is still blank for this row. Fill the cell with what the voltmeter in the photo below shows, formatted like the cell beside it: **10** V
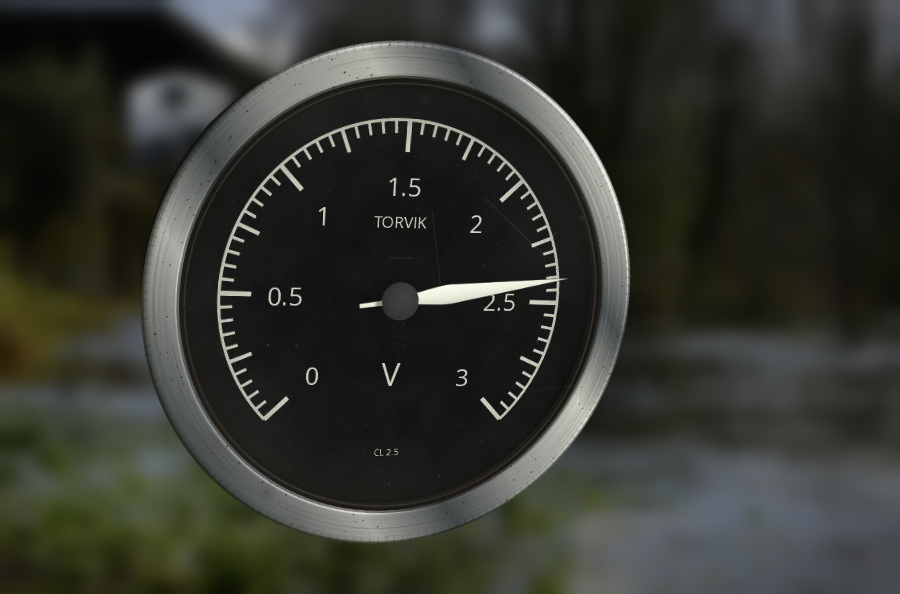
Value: **2.4** V
